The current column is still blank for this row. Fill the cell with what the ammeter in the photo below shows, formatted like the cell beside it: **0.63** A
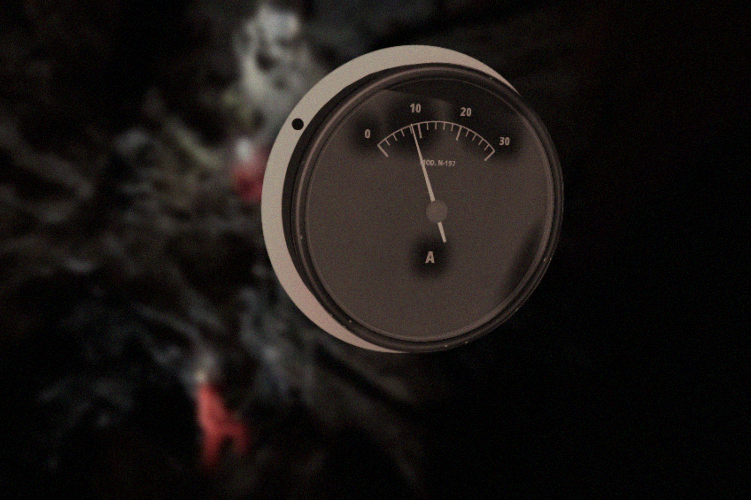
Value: **8** A
